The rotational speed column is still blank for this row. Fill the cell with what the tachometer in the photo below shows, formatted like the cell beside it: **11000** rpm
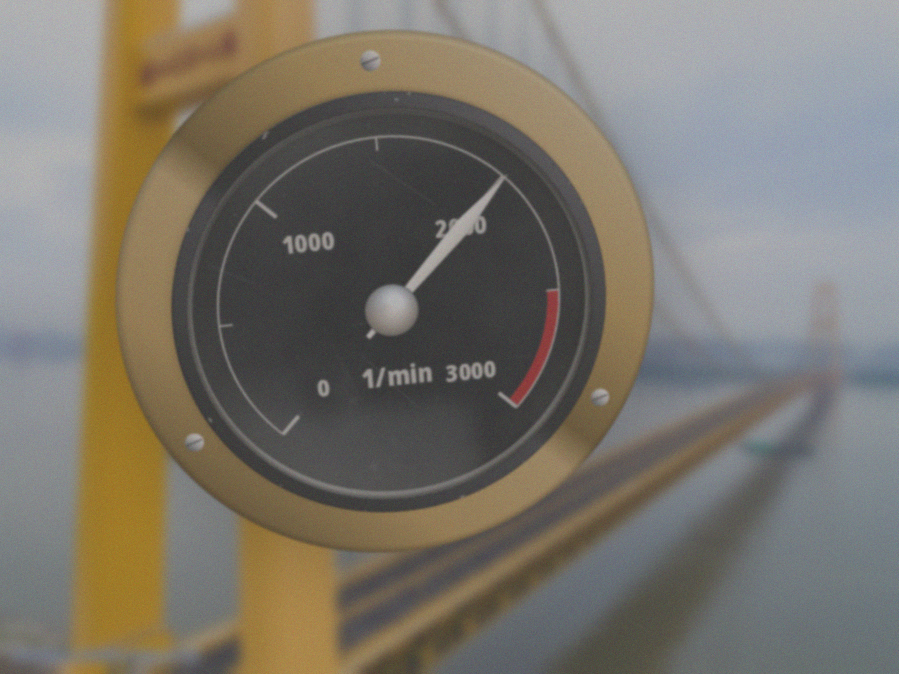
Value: **2000** rpm
